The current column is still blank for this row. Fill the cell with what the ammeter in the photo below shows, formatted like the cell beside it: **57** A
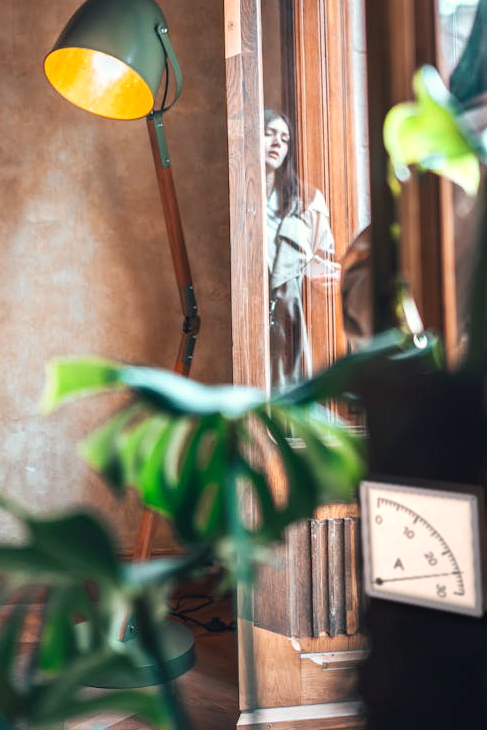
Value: **25** A
